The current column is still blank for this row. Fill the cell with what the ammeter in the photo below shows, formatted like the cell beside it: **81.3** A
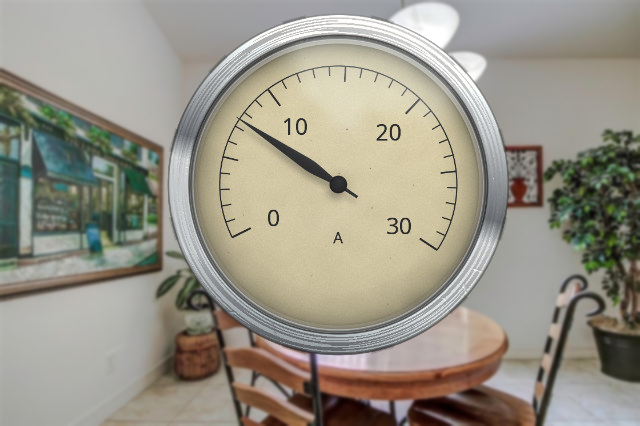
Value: **7.5** A
